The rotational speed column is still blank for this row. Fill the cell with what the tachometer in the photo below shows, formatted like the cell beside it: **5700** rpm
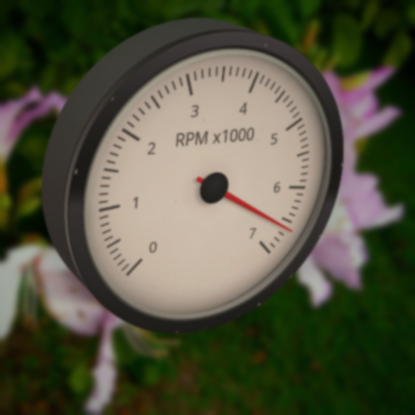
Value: **6600** rpm
